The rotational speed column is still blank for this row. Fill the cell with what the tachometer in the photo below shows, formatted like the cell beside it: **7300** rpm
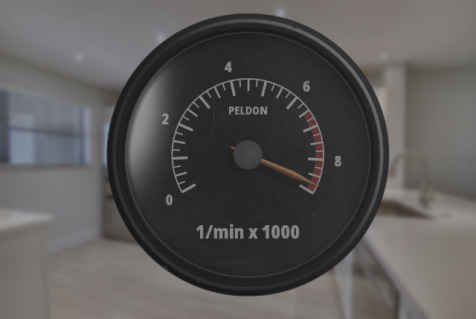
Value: **8750** rpm
